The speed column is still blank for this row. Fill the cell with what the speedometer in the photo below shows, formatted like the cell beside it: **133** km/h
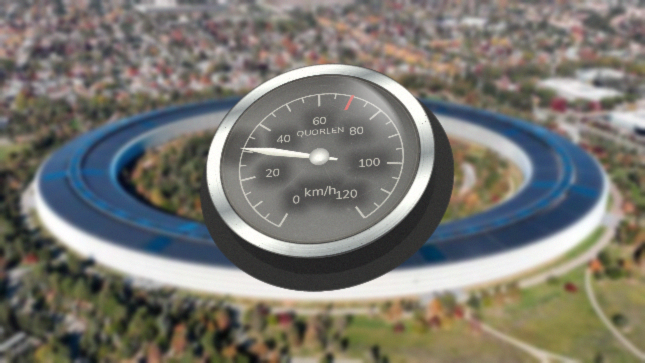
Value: **30** km/h
